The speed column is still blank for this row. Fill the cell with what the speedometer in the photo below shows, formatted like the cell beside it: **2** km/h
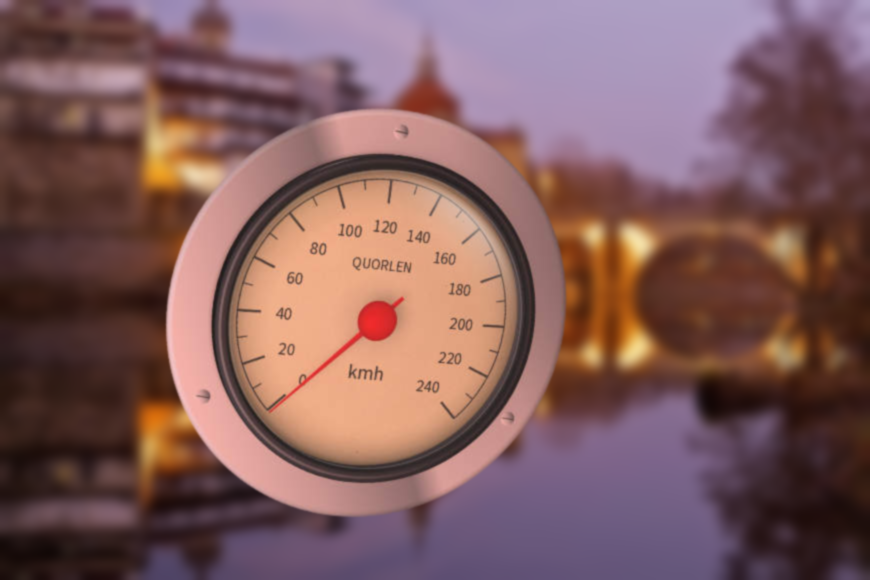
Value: **0** km/h
